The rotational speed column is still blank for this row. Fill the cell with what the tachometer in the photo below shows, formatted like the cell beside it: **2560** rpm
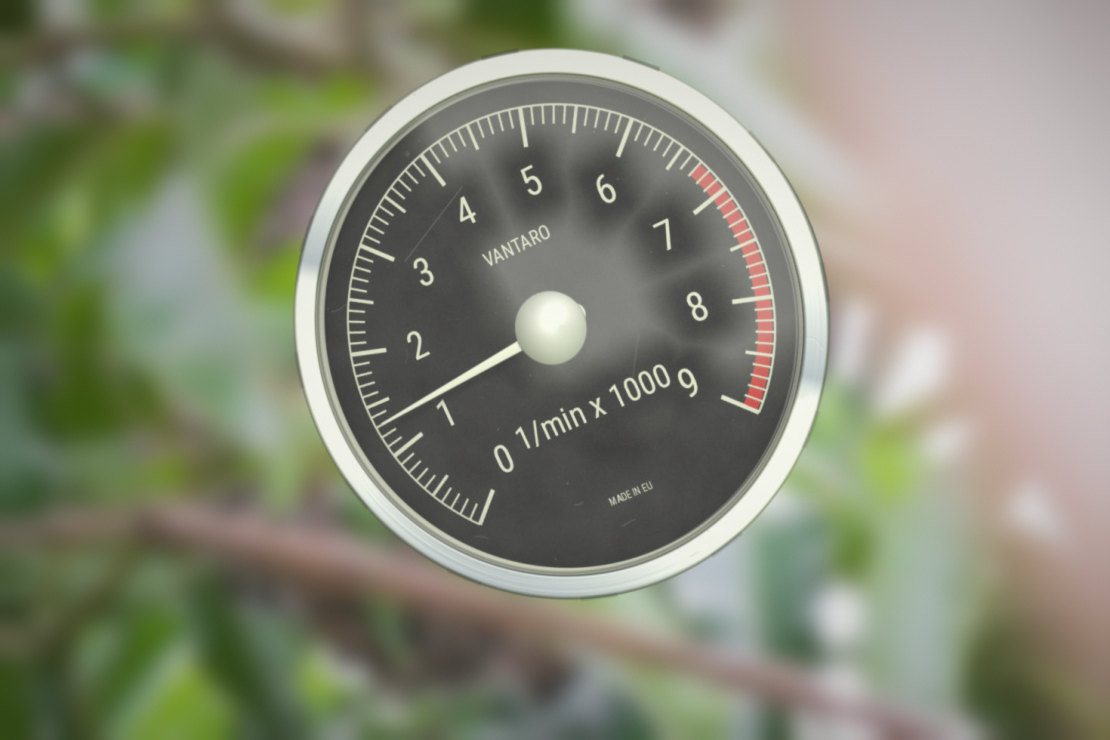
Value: **1300** rpm
